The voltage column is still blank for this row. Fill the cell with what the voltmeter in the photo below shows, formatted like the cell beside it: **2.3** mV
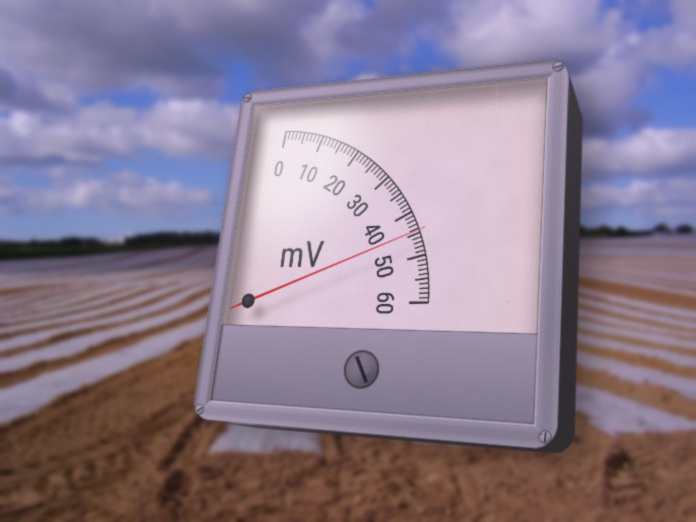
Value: **45** mV
